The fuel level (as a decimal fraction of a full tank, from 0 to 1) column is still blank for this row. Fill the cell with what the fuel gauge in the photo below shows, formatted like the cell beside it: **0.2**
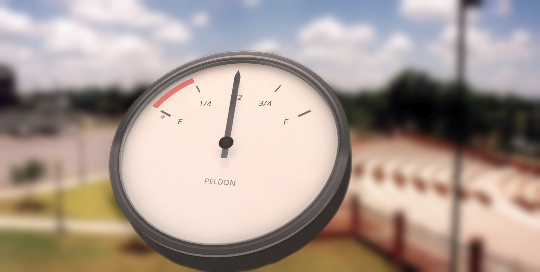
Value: **0.5**
